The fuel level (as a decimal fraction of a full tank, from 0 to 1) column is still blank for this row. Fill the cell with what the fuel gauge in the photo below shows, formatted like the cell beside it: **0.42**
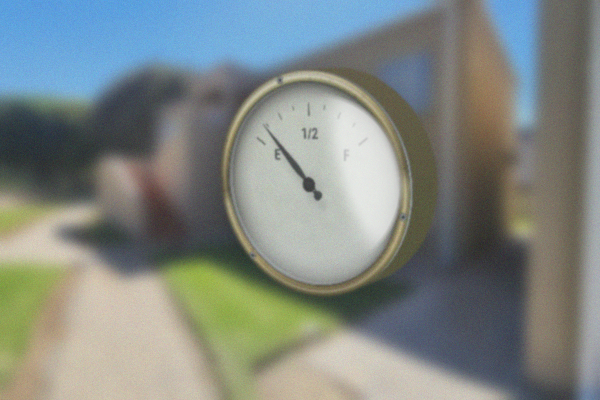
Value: **0.125**
